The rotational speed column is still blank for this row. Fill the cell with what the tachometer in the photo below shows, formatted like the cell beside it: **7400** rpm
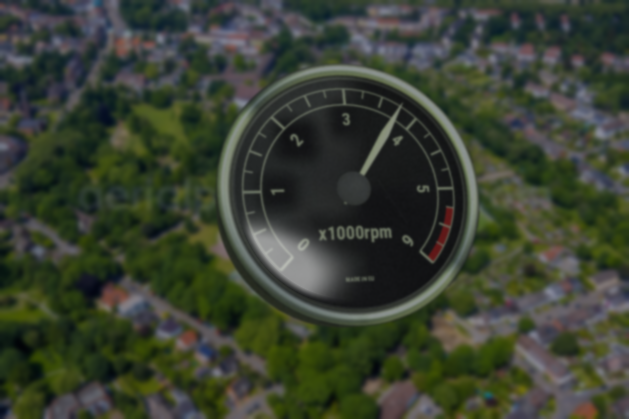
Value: **3750** rpm
